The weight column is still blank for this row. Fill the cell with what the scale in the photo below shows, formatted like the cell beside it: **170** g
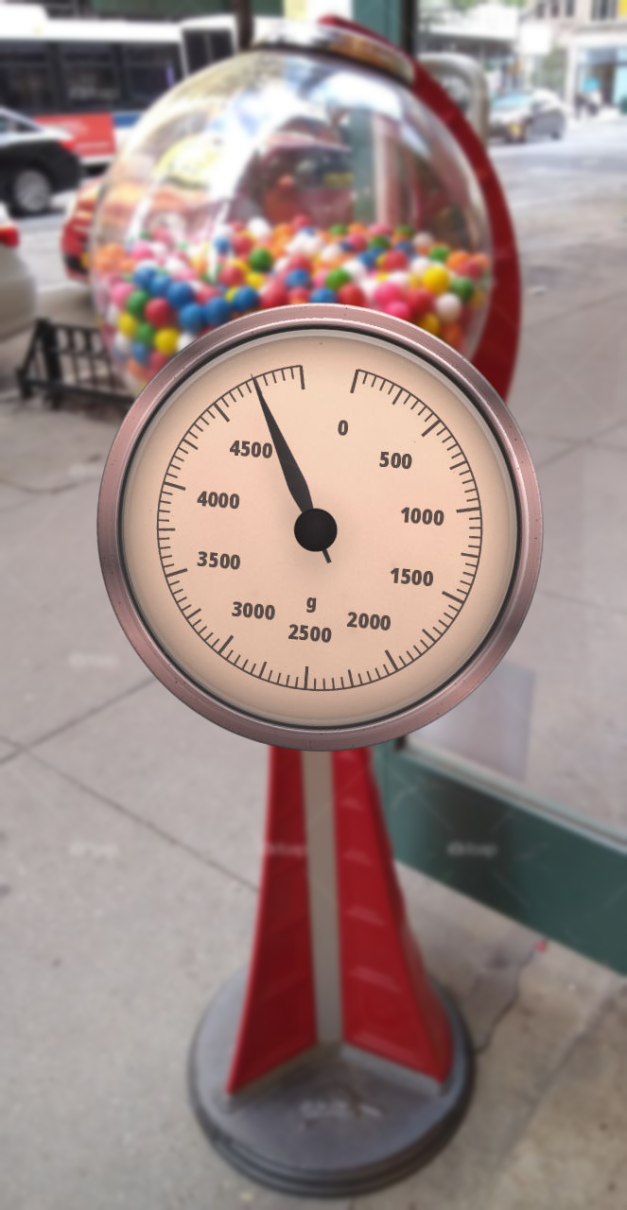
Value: **4750** g
